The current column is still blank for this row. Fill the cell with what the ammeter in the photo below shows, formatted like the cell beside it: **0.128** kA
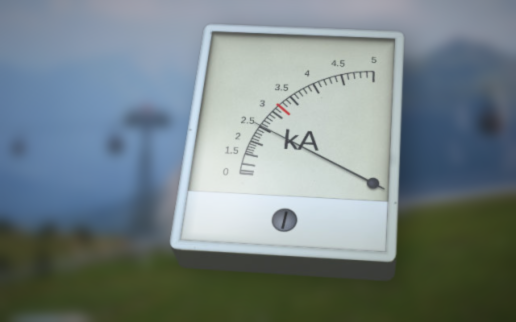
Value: **2.5** kA
